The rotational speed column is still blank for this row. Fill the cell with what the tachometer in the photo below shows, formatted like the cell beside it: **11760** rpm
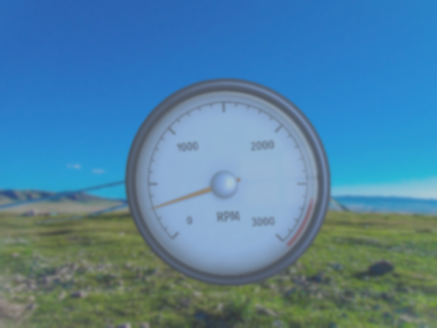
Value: **300** rpm
